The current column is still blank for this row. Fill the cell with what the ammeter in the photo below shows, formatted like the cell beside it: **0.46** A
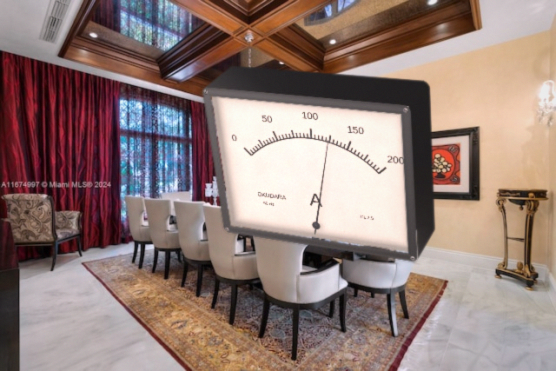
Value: **125** A
